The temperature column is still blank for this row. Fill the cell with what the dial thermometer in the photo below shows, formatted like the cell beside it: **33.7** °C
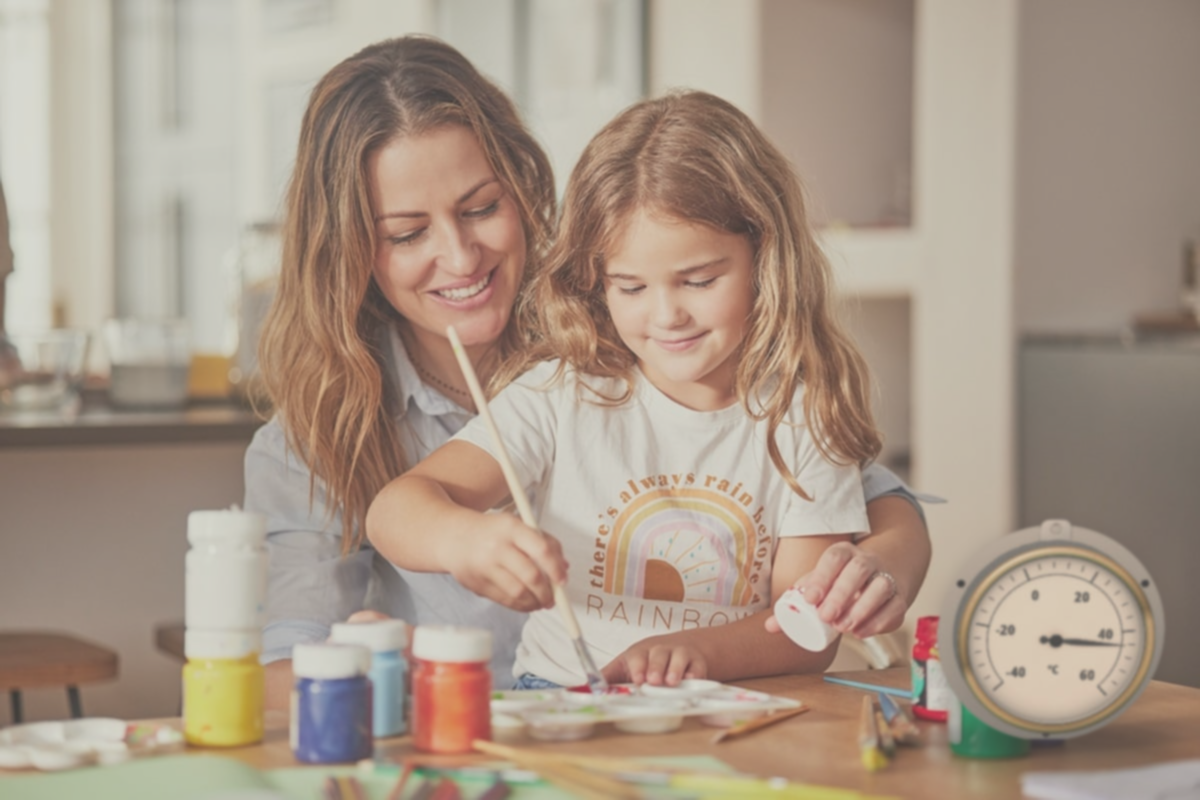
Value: **44** °C
